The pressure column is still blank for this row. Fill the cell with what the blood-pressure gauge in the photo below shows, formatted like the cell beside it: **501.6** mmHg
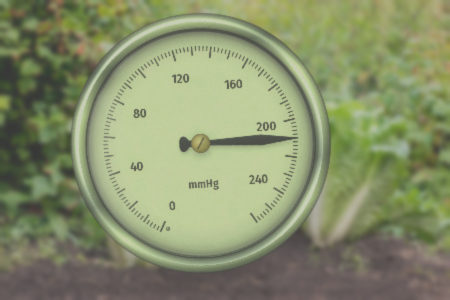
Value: **210** mmHg
